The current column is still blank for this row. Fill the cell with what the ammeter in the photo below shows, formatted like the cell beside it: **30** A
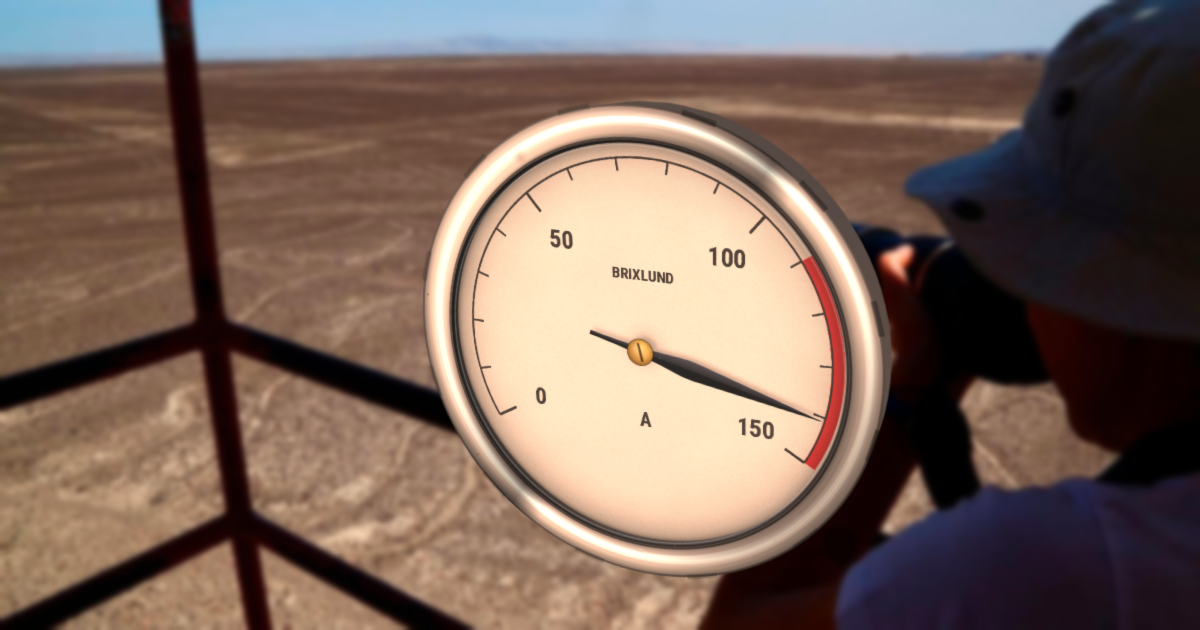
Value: **140** A
